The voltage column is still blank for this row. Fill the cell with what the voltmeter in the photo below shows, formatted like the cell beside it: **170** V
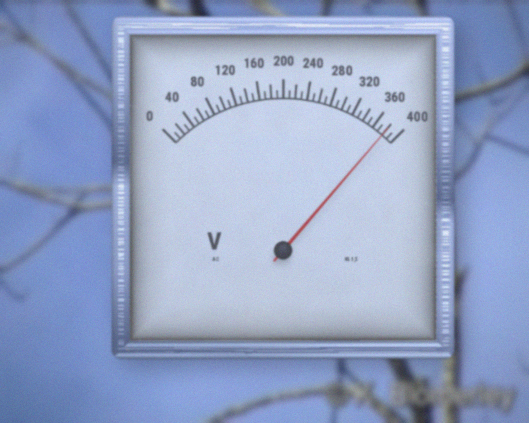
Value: **380** V
